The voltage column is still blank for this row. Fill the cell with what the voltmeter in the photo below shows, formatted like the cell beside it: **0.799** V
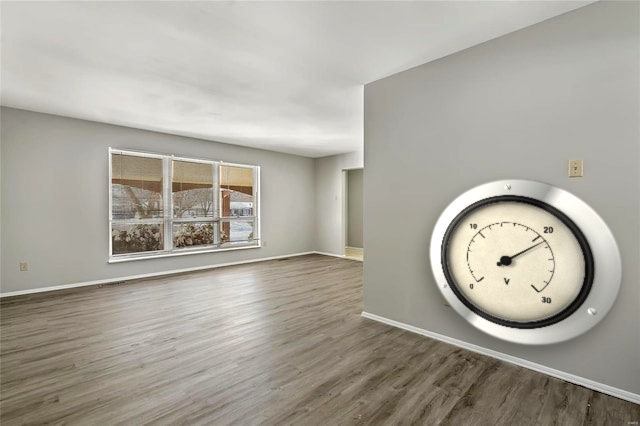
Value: **21** V
